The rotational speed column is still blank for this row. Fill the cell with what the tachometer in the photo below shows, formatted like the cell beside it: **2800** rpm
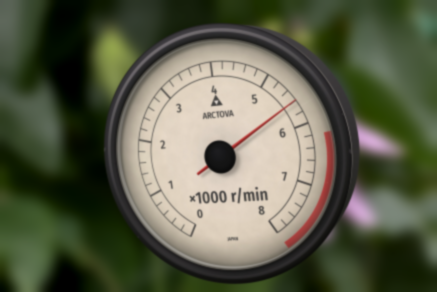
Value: **5600** rpm
